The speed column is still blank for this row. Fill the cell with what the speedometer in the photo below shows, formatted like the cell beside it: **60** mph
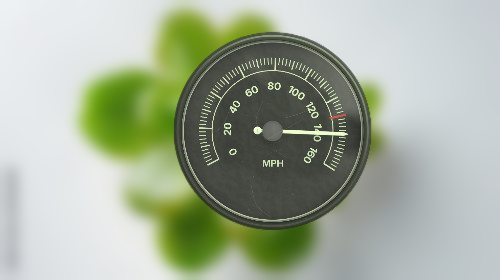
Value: **140** mph
